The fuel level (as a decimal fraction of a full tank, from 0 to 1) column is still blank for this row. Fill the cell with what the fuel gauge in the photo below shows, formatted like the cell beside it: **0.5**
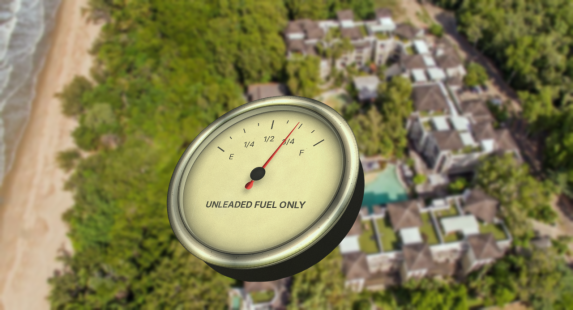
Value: **0.75**
